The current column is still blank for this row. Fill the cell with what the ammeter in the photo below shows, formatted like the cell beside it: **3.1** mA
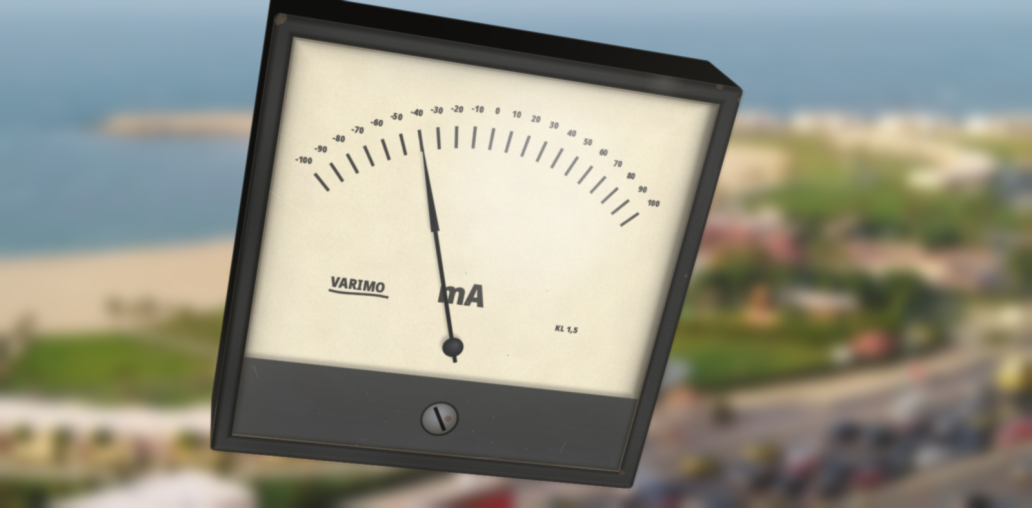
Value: **-40** mA
